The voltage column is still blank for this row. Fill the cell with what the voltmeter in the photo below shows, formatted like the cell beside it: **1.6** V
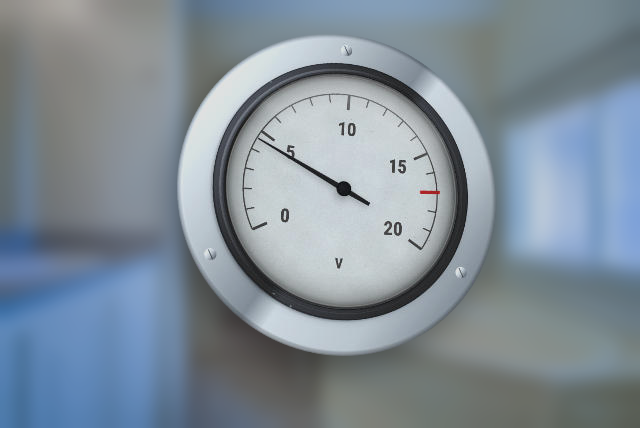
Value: **4.5** V
